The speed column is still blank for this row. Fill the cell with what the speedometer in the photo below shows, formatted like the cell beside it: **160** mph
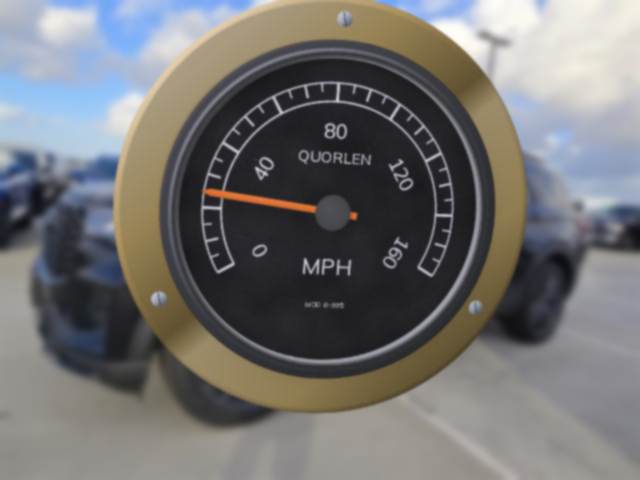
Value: **25** mph
